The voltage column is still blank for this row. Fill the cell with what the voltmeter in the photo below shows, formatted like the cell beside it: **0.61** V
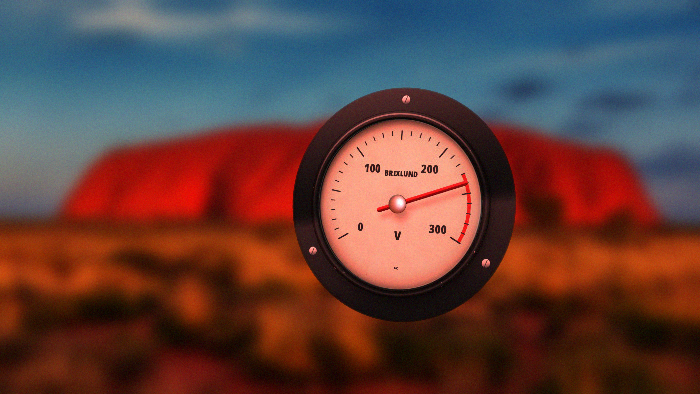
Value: **240** V
